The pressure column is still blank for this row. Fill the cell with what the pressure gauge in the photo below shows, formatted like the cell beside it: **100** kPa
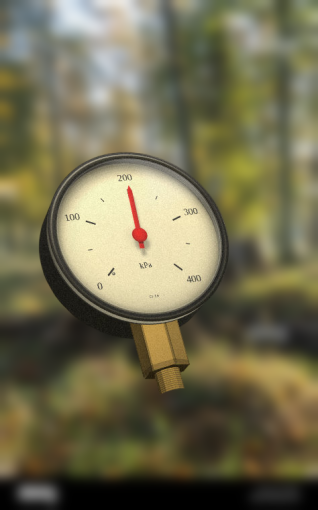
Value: **200** kPa
